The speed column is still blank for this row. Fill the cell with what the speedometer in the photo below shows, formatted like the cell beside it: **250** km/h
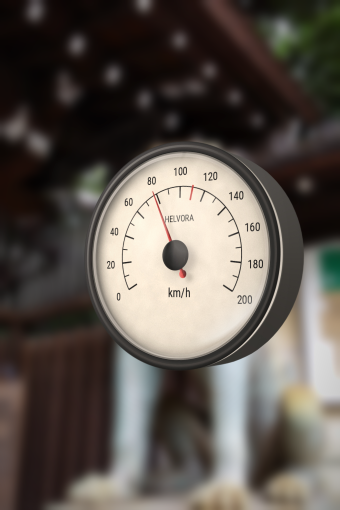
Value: **80** km/h
